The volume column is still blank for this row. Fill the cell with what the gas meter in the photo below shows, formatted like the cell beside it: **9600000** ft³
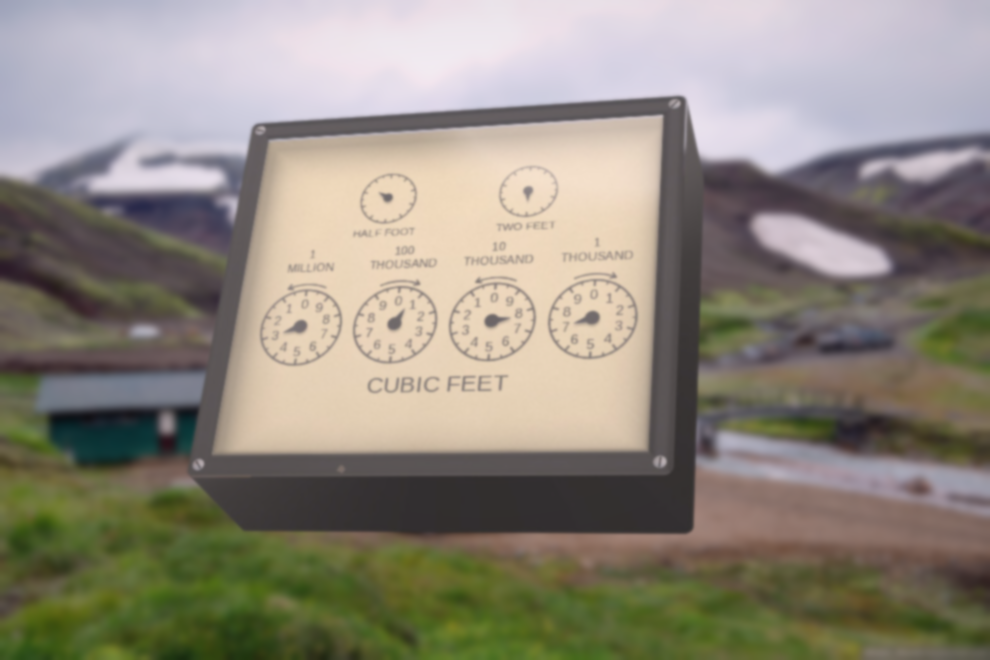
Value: **307700** ft³
